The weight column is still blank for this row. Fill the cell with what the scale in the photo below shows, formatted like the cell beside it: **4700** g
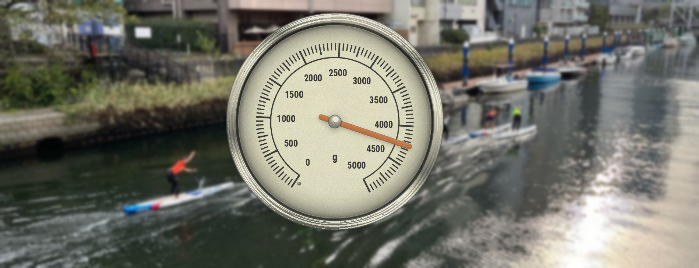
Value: **4250** g
